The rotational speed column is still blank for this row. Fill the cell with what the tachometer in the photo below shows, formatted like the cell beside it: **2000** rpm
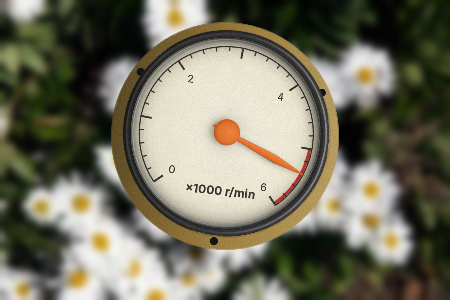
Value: **5400** rpm
